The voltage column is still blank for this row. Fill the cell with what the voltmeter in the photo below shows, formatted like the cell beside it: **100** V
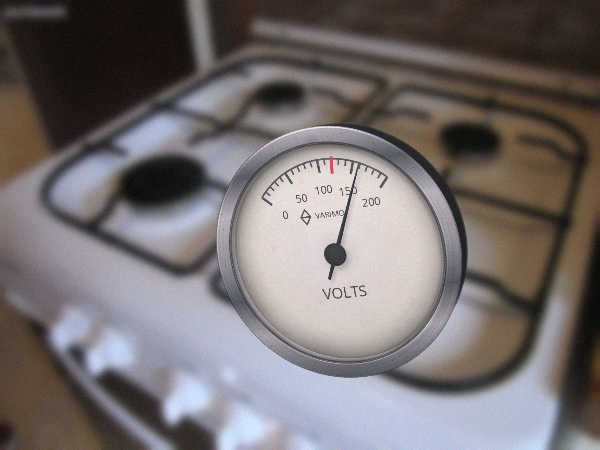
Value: **160** V
